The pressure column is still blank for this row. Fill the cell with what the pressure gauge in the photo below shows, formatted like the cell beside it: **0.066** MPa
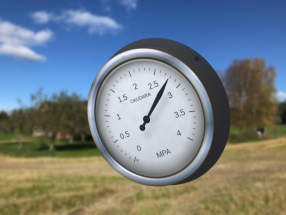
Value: **2.8** MPa
